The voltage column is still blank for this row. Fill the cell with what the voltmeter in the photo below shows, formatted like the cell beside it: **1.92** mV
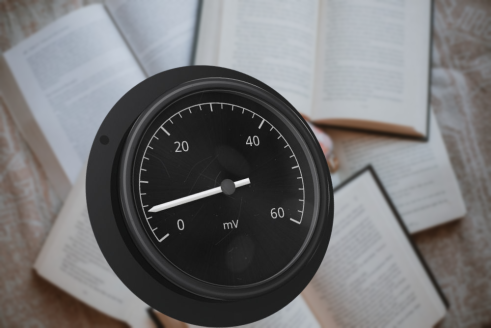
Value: **5** mV
